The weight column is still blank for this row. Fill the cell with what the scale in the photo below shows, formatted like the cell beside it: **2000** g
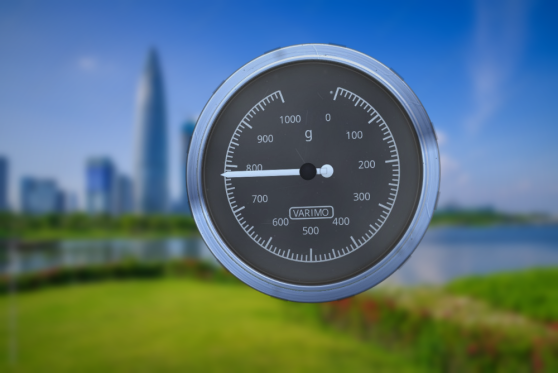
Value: **780** g
